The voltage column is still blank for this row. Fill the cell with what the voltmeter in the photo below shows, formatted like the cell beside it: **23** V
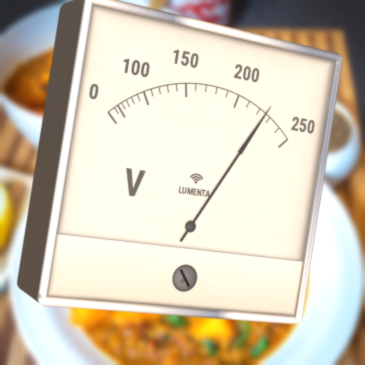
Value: **225** V
